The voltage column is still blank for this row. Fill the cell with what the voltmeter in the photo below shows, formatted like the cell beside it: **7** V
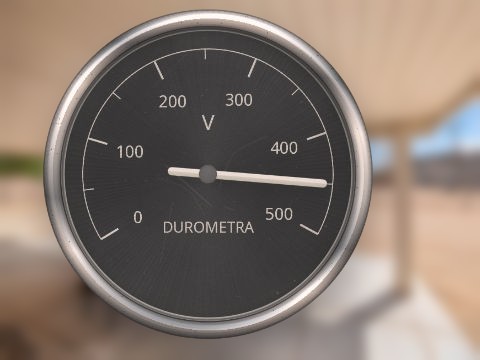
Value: **450** V
